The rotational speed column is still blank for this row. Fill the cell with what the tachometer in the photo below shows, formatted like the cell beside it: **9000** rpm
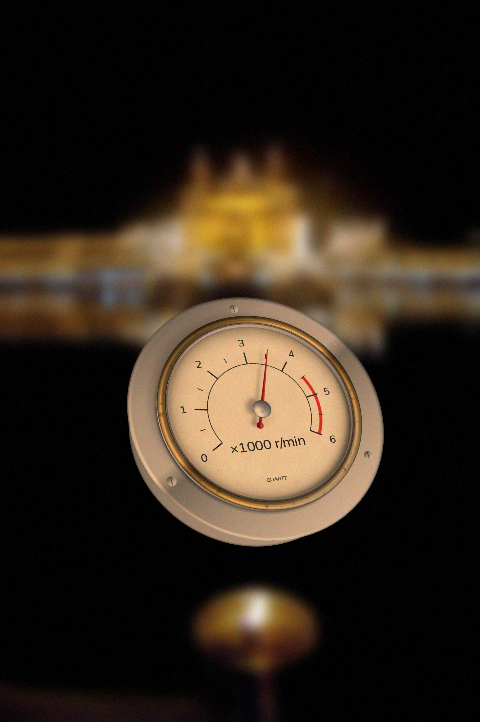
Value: **3500** rpm
